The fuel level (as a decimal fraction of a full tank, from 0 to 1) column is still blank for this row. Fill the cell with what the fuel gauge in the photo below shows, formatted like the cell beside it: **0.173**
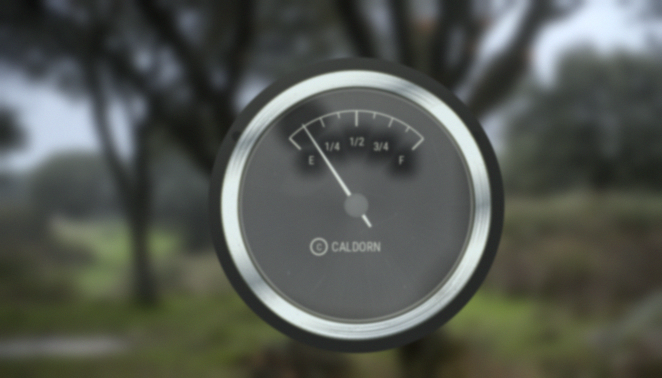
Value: **0.125**
